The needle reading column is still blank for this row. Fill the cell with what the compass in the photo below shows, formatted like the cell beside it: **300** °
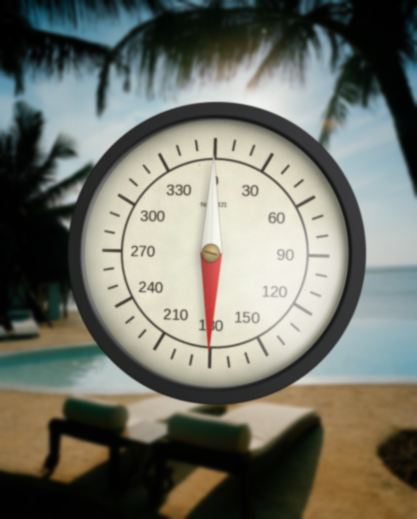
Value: **180** °
